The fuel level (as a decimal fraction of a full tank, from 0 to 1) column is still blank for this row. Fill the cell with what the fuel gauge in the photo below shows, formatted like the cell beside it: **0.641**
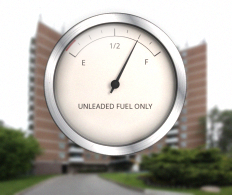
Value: **0.75**
